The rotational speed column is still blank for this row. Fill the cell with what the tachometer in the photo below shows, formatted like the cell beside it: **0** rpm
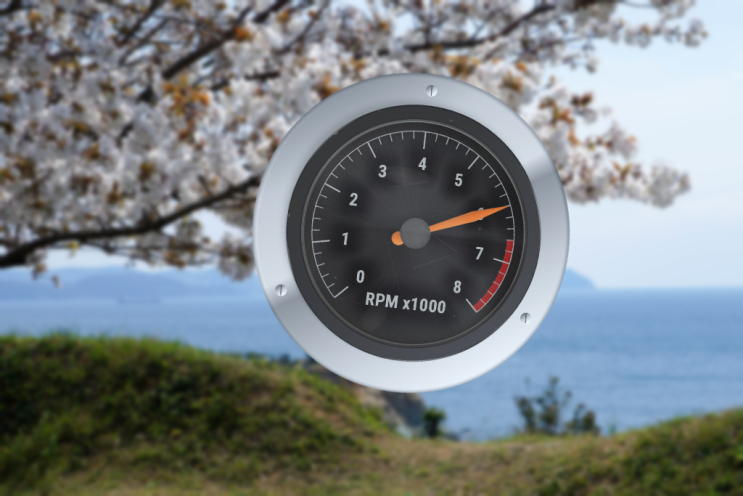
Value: **6000** rpm
